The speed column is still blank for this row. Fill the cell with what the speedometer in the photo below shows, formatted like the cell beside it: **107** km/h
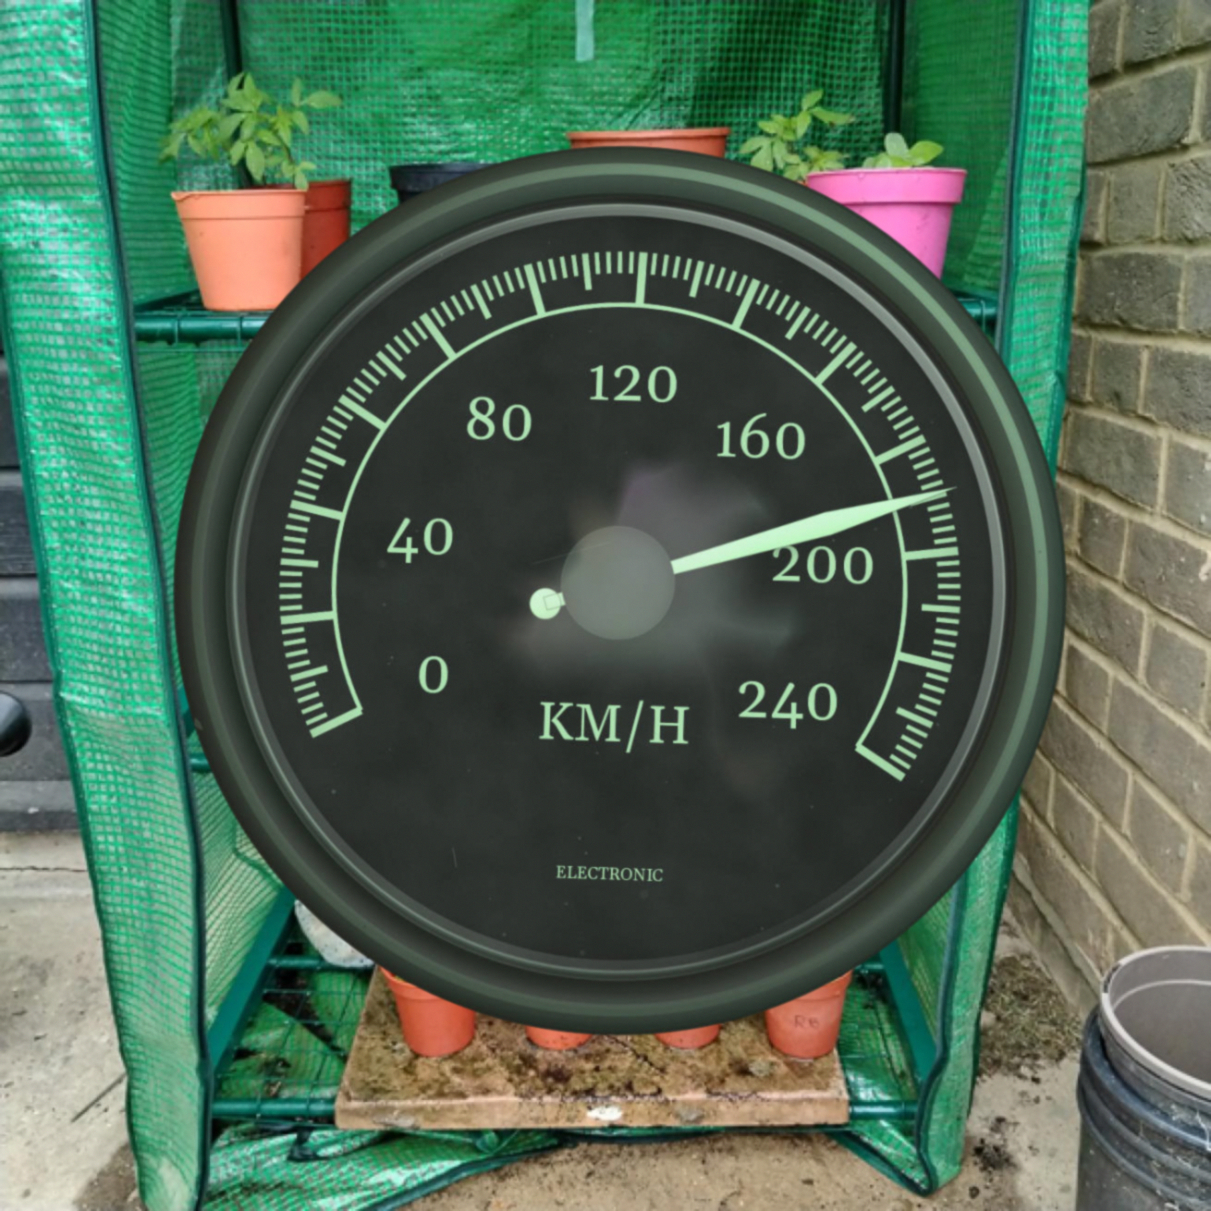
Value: **190** km/h
